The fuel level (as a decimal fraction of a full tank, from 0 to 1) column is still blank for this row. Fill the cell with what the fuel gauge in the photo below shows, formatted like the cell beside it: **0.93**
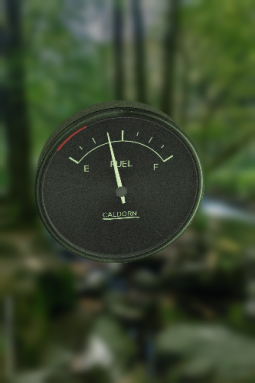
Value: **0.375**
